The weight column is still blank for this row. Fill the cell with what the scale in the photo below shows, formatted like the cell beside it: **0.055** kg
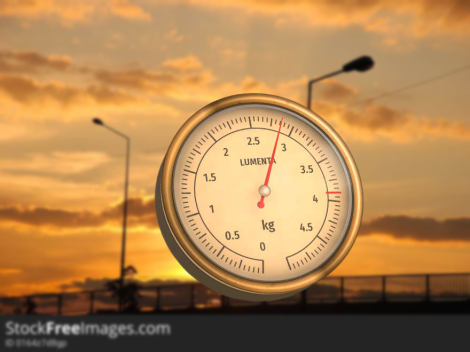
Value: **2.85** kg
